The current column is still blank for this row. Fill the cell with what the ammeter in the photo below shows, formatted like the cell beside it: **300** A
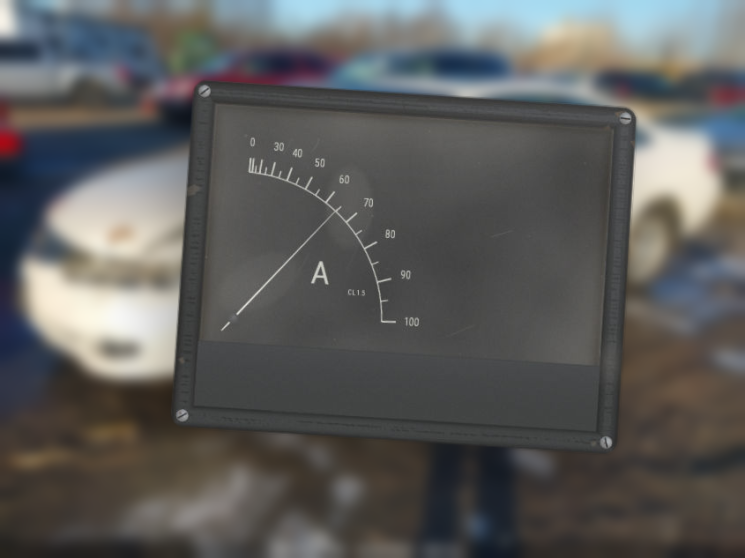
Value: **65** A
